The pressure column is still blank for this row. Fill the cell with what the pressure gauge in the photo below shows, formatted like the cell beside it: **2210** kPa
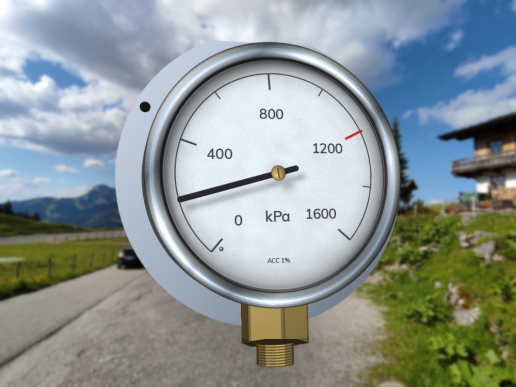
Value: **200** kPa
